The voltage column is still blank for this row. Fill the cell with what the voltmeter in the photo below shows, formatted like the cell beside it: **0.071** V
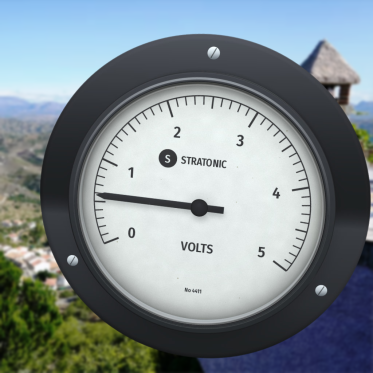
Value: **0.6** V
